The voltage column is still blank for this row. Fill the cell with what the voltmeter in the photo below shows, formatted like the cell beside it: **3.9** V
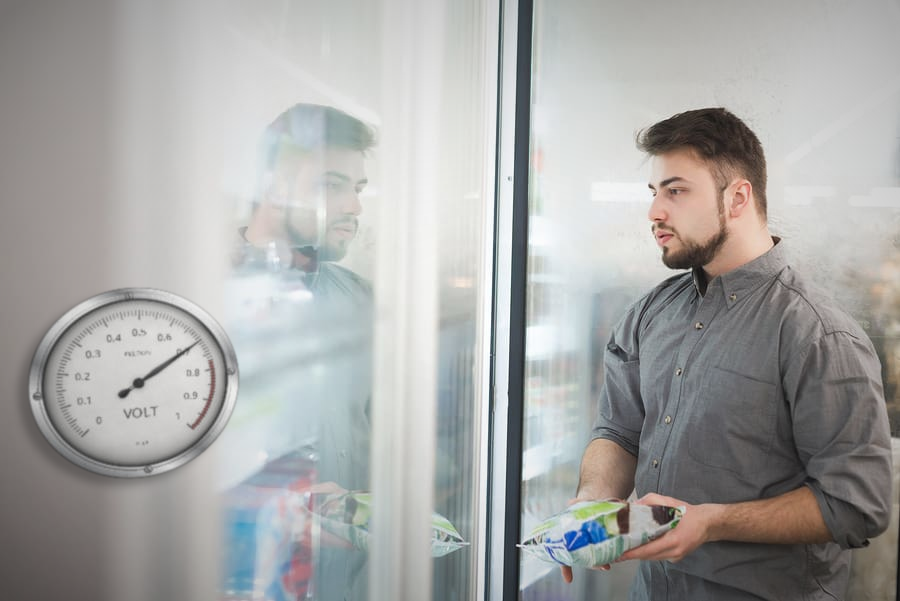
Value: **0.7** V
